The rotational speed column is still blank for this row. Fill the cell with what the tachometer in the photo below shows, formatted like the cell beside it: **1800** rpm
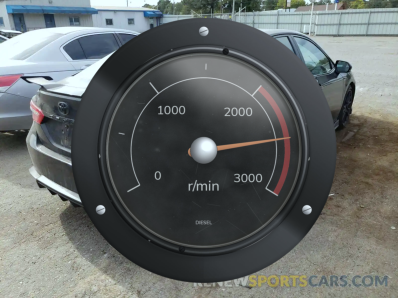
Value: **2500** rpm
